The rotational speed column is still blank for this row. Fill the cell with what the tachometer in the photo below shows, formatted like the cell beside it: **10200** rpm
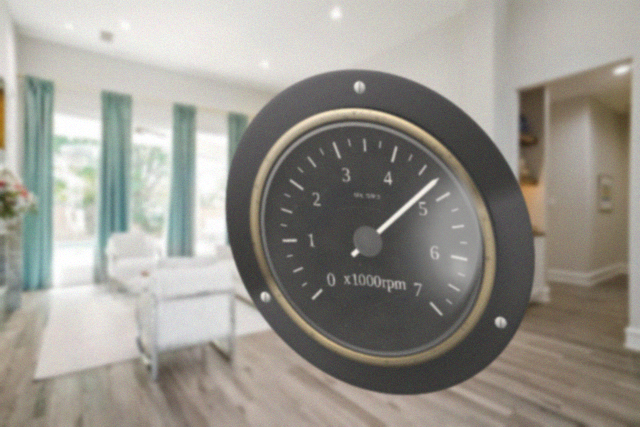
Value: **4750** rpm
